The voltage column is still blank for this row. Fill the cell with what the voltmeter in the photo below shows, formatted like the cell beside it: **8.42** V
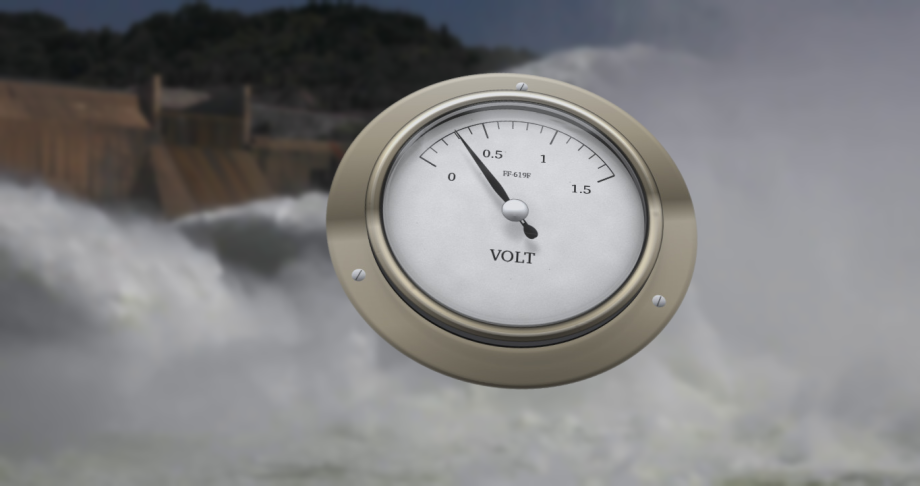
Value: **0.3** V
